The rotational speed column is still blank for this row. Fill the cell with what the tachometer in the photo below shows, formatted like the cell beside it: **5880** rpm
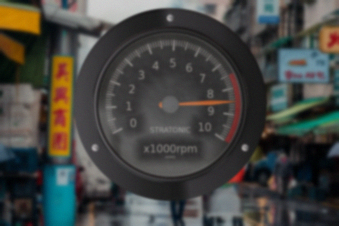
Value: **8500** rpm
